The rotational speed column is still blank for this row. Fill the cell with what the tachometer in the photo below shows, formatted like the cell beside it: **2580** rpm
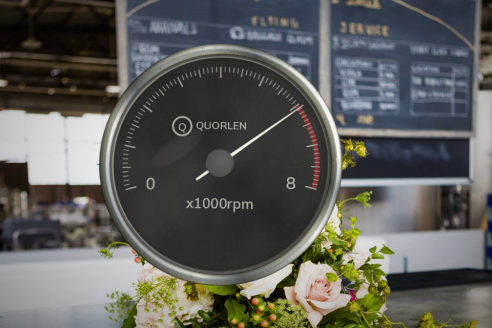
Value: **6100** rpm
